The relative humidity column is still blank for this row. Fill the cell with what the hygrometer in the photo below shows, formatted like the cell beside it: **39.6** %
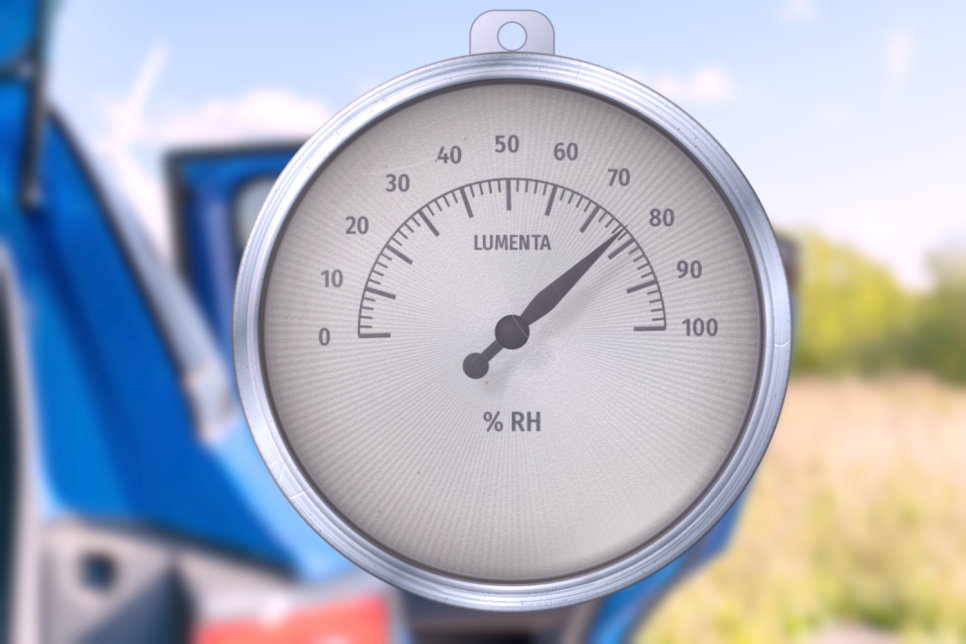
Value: **77** %
